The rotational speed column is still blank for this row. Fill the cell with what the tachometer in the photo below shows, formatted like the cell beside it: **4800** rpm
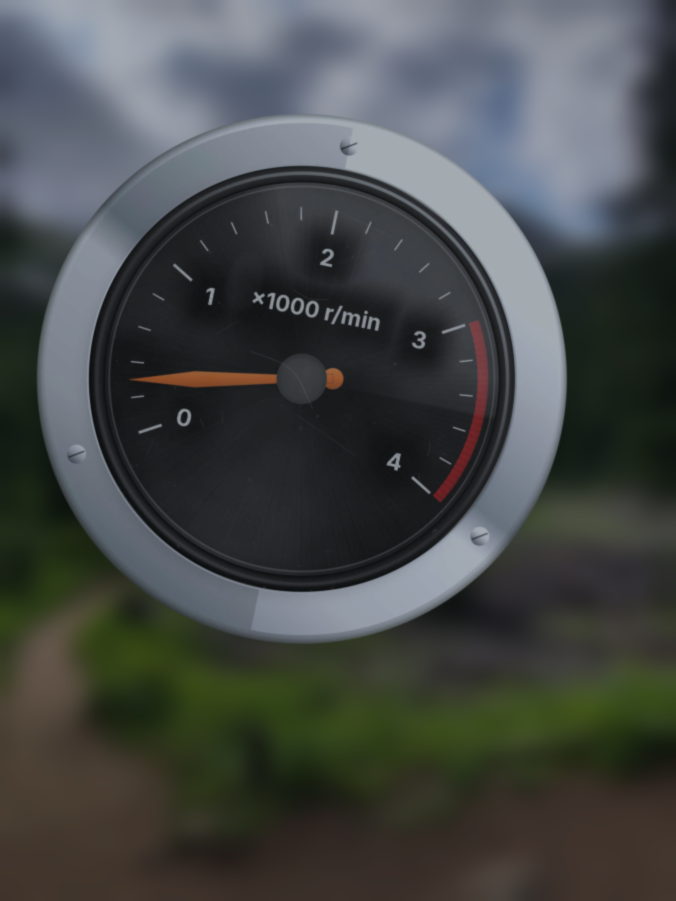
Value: **300** rpm
